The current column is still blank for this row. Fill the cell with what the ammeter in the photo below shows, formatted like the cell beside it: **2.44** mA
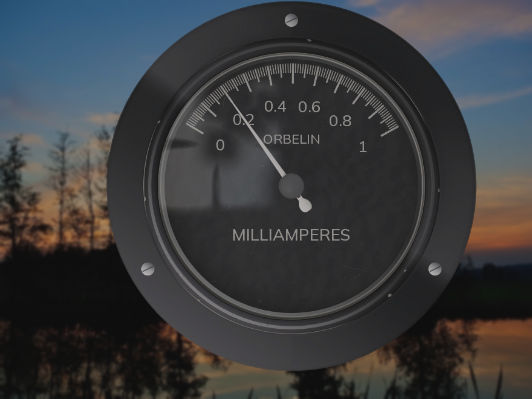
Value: **0.2** mA
